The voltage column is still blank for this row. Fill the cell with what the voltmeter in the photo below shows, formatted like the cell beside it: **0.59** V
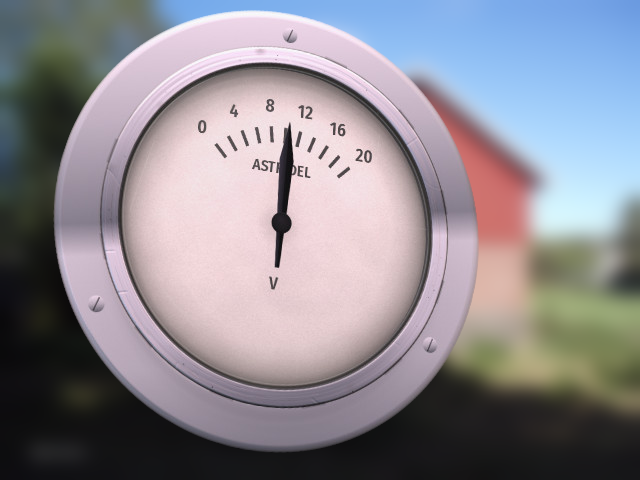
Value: **10** V
